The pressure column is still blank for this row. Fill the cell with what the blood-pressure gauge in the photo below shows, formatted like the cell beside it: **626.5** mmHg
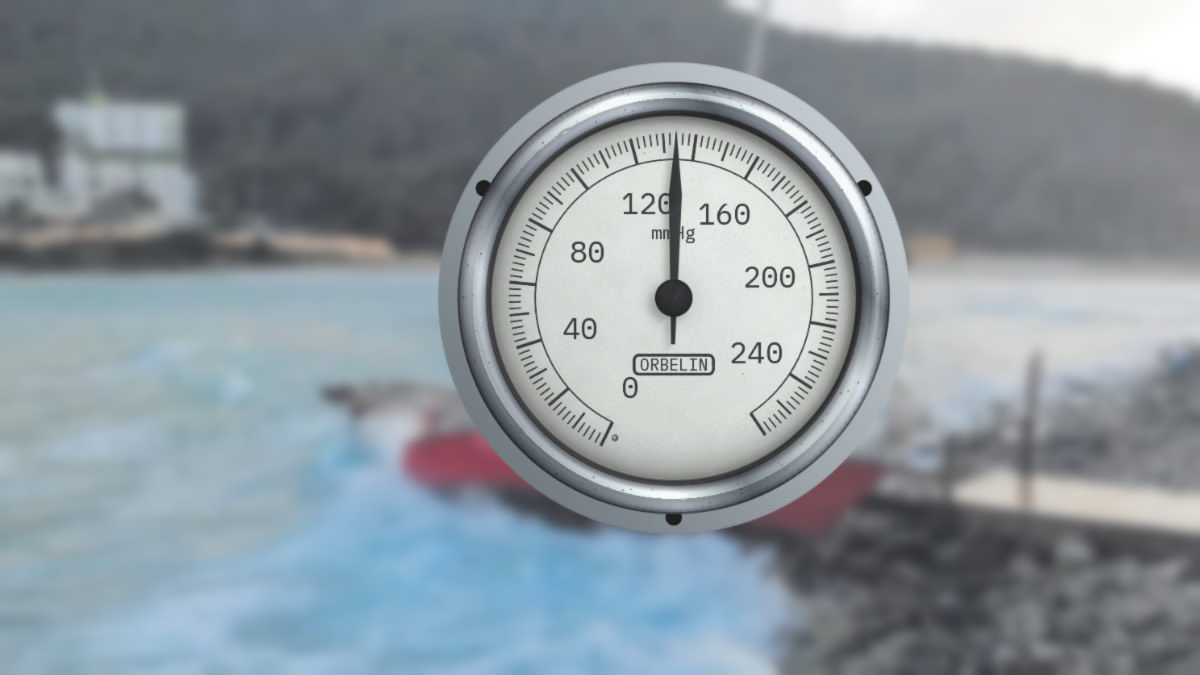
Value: **134** mmHg
